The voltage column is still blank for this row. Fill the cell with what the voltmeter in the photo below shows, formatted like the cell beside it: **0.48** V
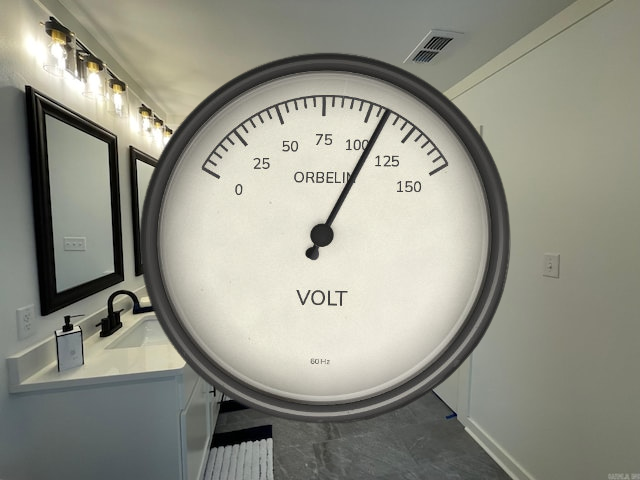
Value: **110** V
